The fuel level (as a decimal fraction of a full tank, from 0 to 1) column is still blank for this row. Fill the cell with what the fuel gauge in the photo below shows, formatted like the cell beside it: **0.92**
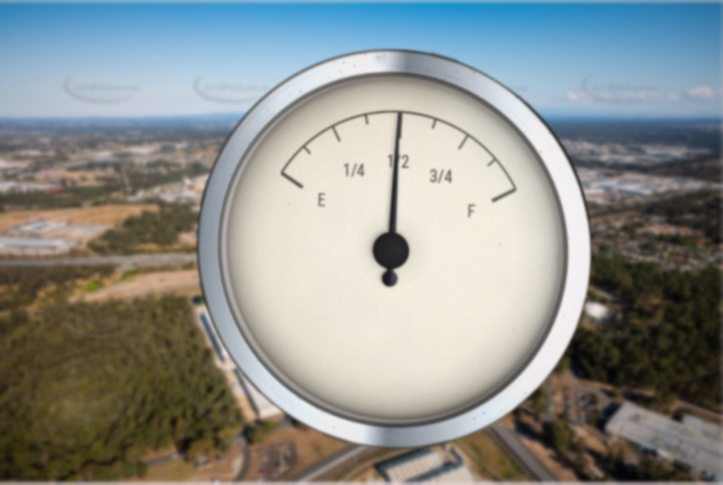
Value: **0.5**
